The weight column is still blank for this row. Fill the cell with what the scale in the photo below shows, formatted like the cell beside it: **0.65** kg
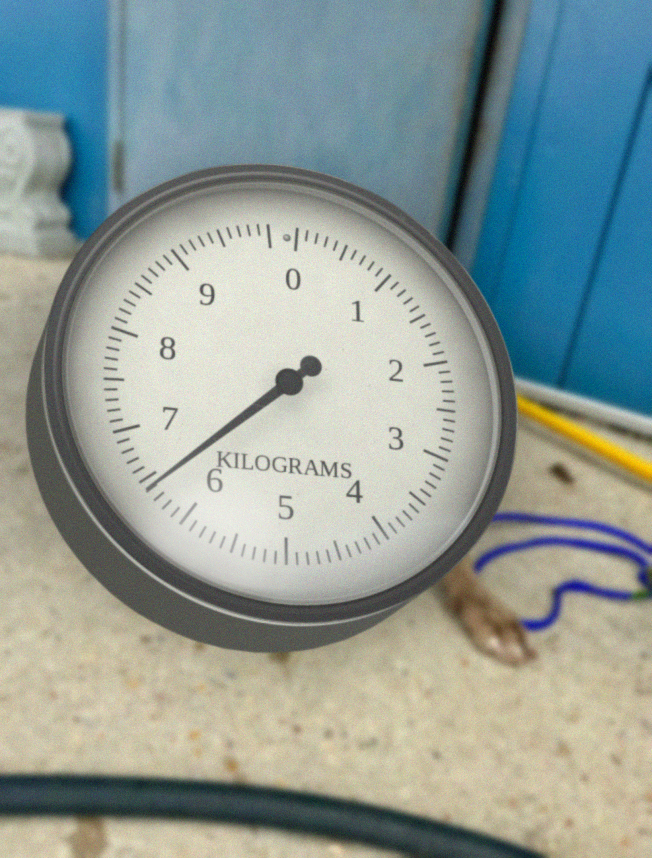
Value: **6.4** kg
